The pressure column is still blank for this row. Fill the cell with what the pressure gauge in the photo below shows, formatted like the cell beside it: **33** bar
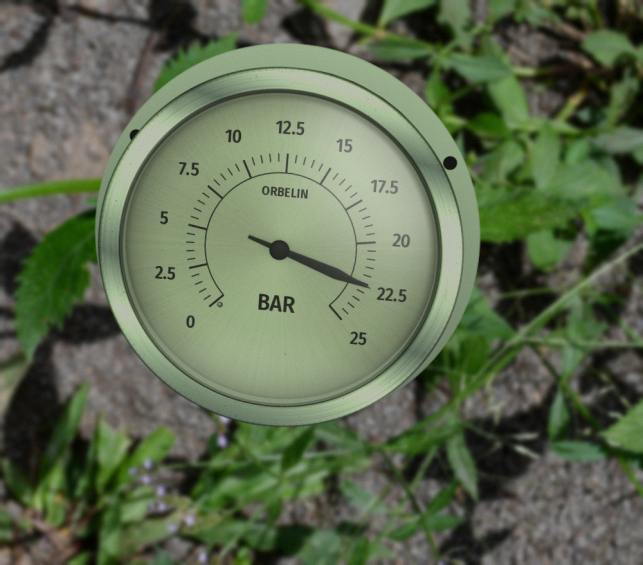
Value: **22.5** bar
